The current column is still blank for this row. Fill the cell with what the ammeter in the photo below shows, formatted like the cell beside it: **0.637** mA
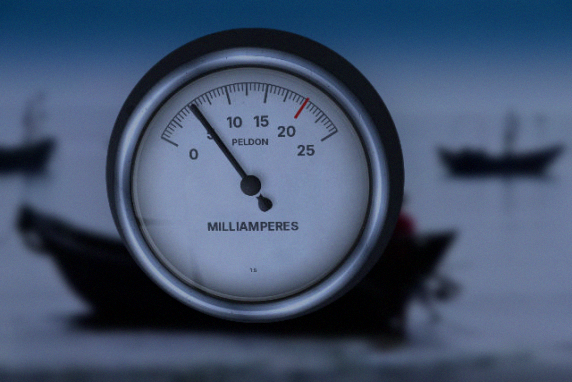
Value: **5.5** mA
